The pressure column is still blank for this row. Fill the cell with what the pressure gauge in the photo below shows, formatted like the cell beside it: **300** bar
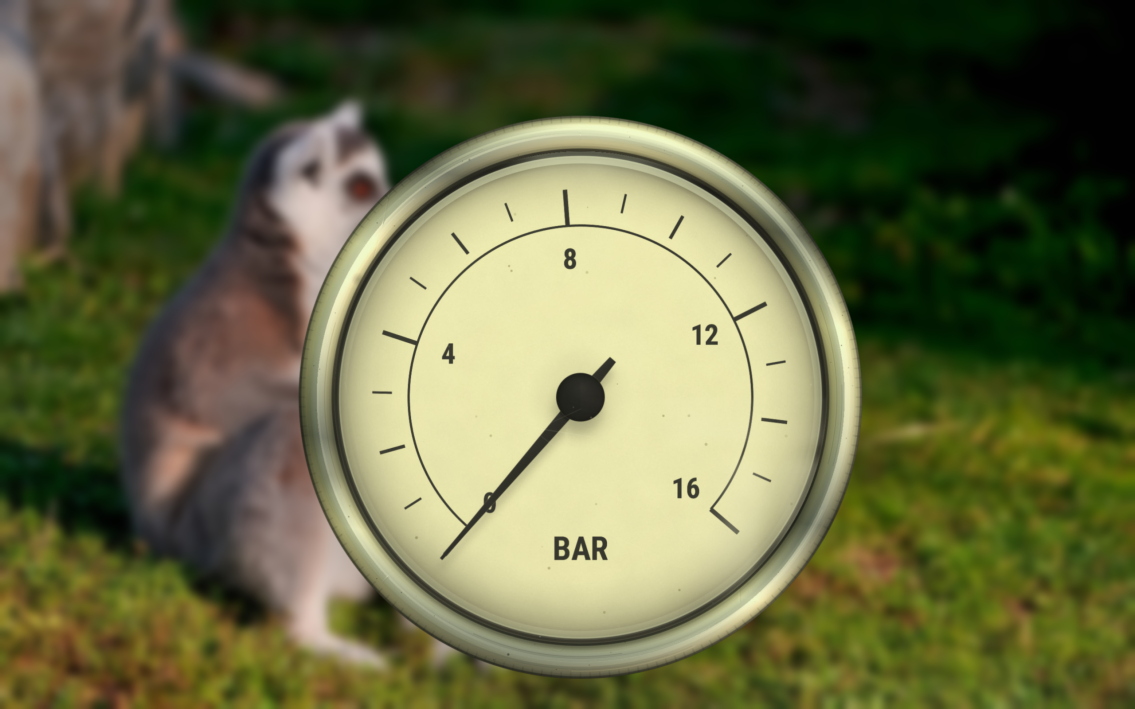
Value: **0** bar
